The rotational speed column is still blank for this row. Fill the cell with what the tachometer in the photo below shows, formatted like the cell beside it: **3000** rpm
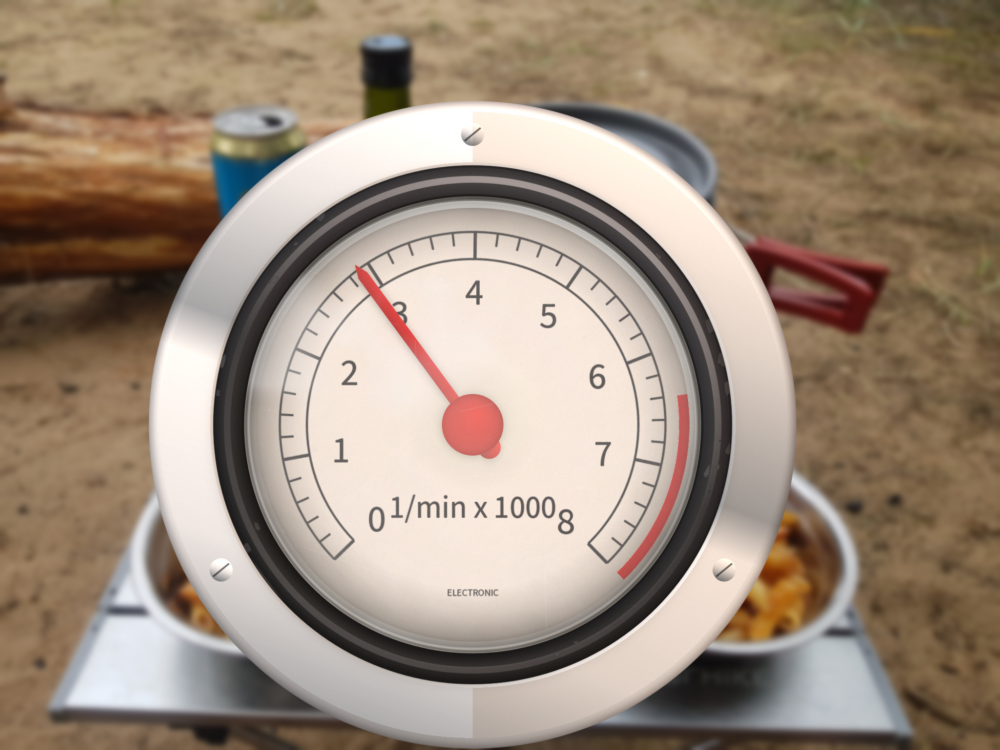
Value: **2900** rpm
